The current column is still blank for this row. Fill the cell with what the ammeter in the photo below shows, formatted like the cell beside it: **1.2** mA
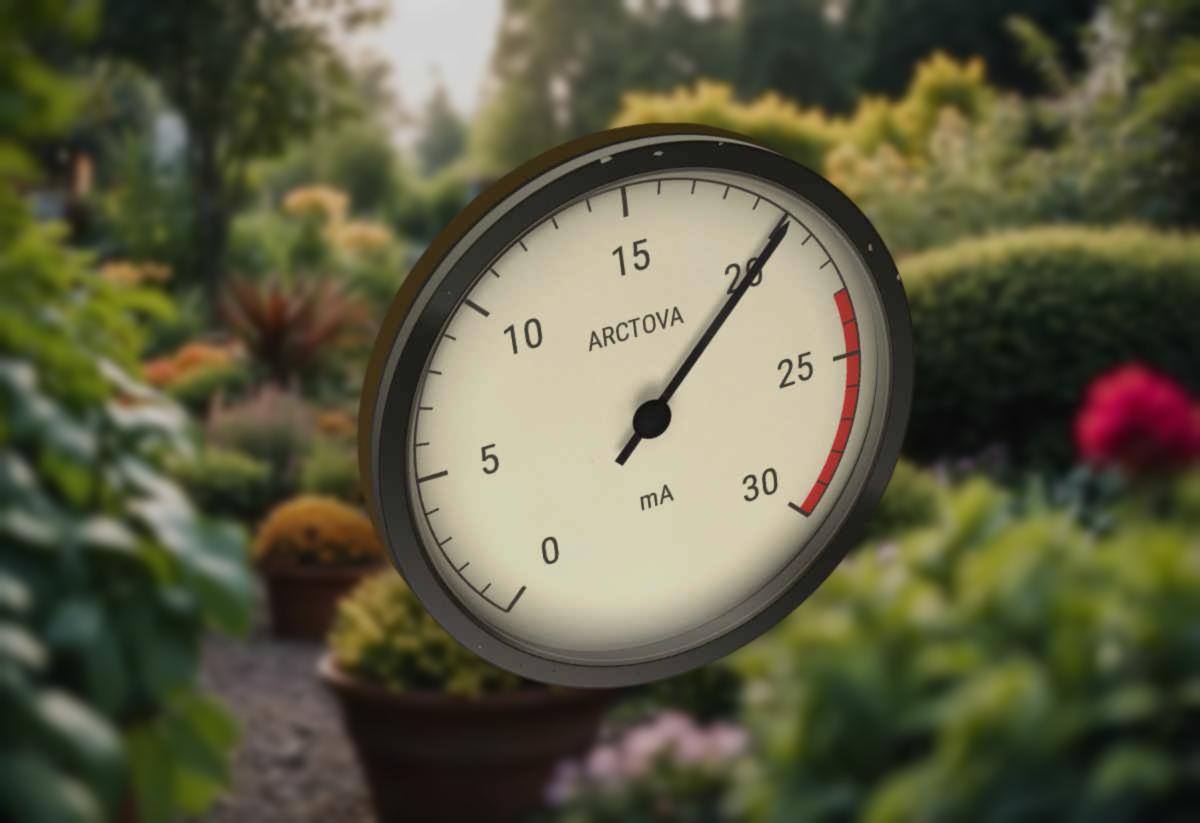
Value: **20** mA
